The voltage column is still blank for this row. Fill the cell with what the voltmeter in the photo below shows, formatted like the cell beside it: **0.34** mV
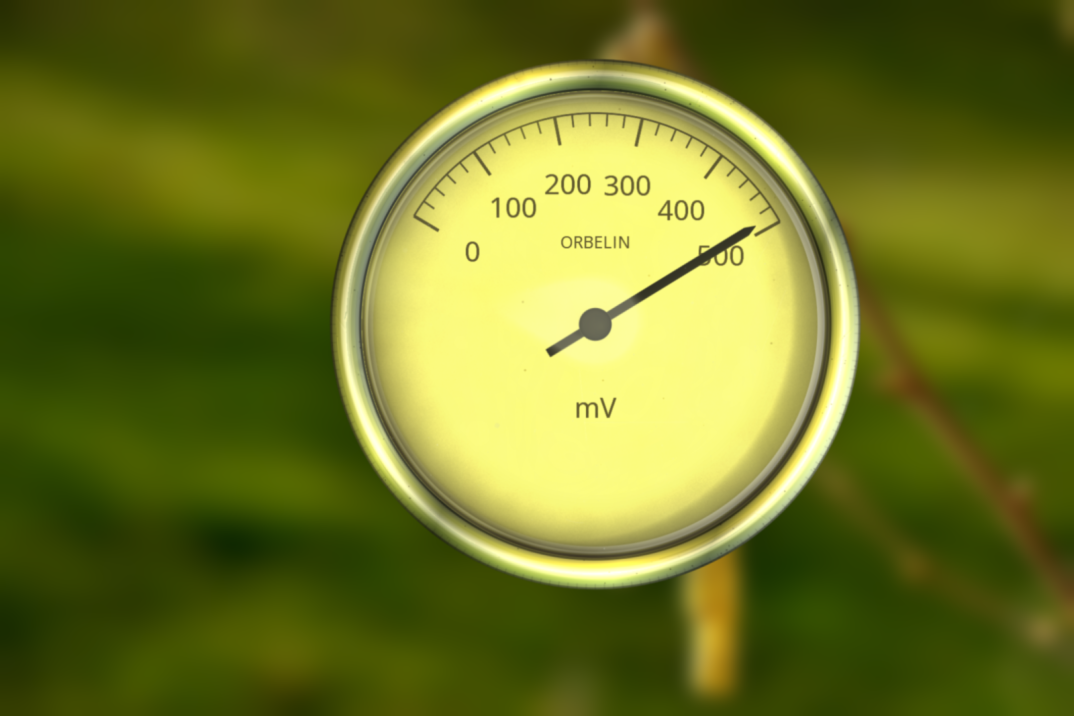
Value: **490** mV
